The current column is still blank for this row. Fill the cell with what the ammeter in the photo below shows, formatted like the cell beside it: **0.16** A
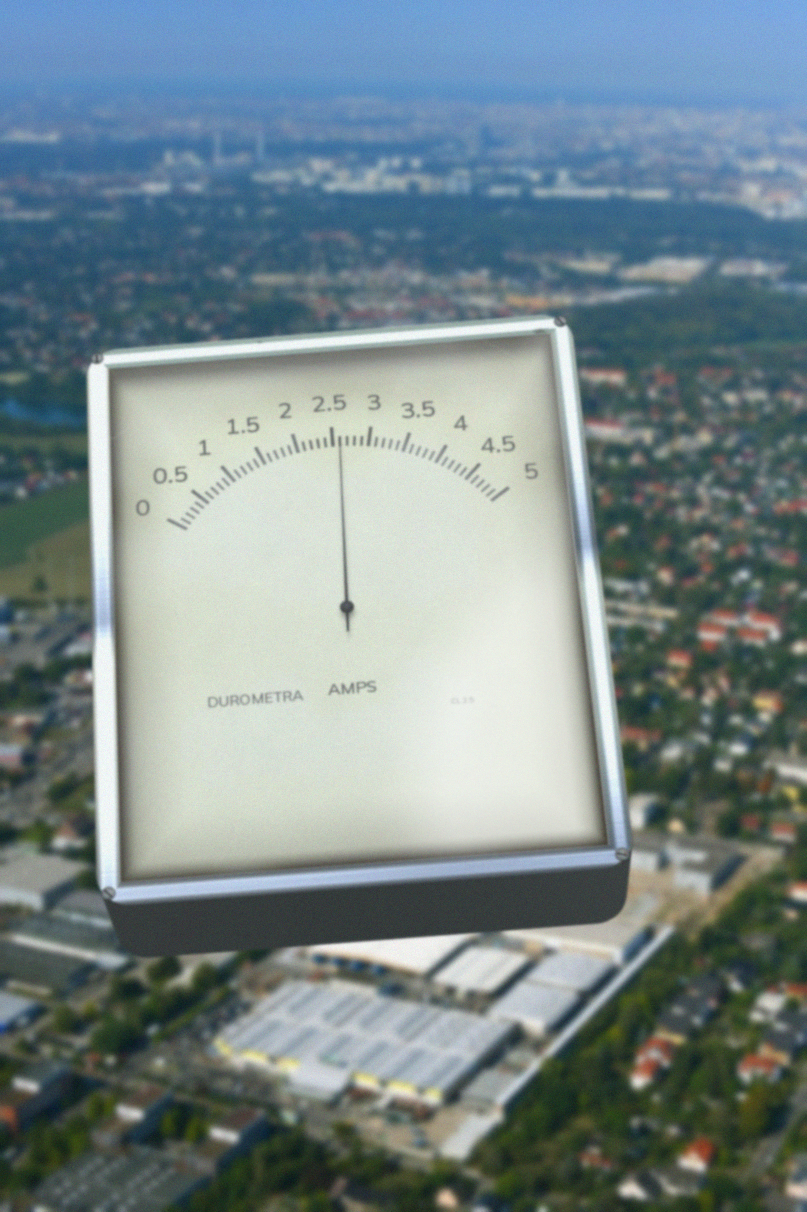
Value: **2.6** A
